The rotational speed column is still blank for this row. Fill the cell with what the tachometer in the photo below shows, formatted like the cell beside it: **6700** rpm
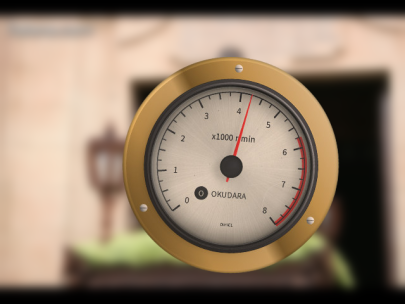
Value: **4250** rpm
